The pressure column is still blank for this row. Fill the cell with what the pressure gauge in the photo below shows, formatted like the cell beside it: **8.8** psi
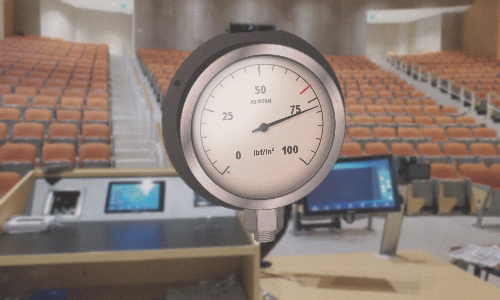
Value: **77.5** psi
